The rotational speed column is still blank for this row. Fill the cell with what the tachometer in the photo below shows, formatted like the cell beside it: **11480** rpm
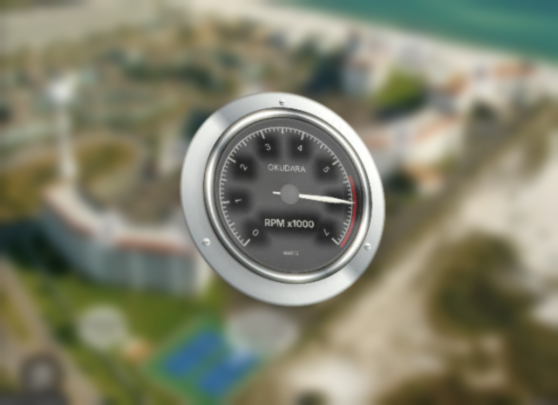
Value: **6000** rpm
